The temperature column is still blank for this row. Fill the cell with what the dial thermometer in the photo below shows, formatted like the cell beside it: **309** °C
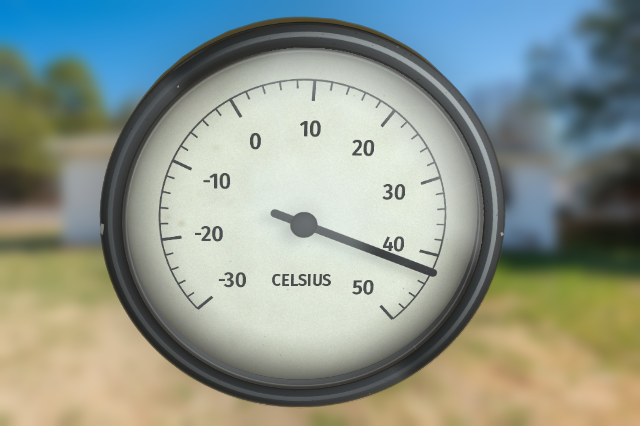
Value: **42** °C
